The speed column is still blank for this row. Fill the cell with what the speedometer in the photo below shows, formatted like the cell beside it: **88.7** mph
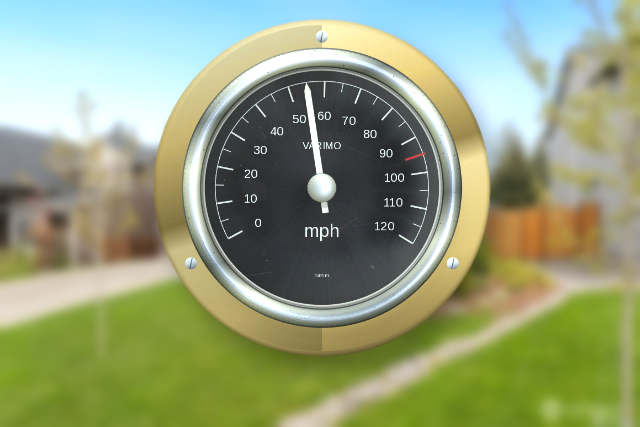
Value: **55** mph
